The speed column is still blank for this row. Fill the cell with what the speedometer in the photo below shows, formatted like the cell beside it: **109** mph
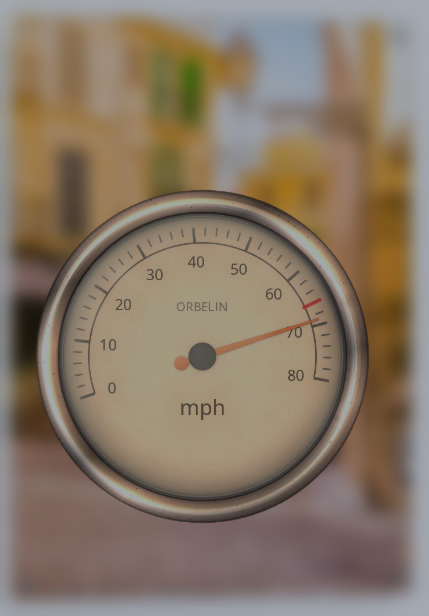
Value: **69** mph
